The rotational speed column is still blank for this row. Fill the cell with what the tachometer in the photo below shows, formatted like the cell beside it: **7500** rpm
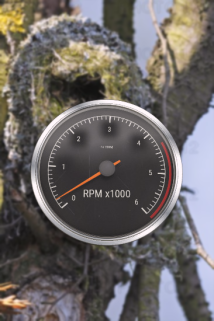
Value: **200** rpm
